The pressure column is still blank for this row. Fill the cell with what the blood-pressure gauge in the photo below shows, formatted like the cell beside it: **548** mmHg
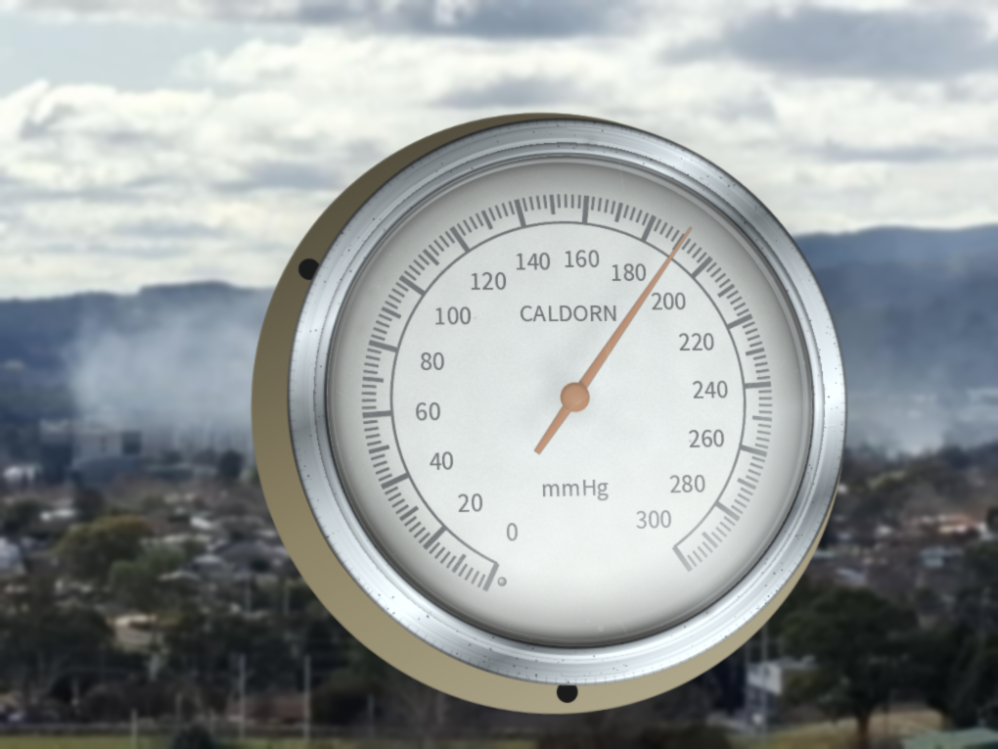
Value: **190** mmHg
